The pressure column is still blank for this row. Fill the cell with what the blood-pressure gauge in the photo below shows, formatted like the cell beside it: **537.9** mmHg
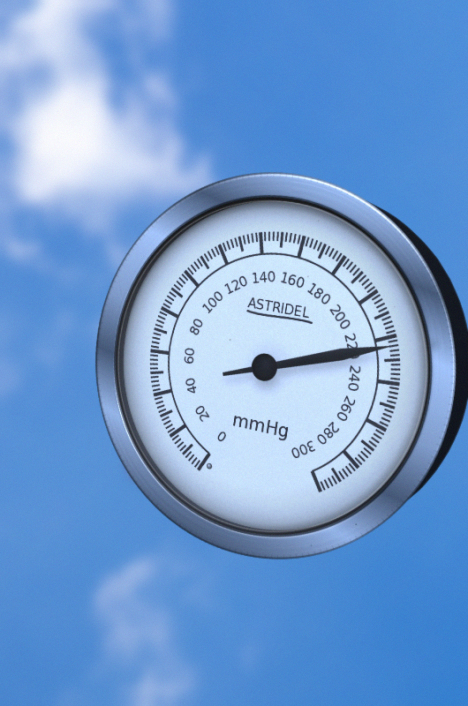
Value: **224** mmHg
